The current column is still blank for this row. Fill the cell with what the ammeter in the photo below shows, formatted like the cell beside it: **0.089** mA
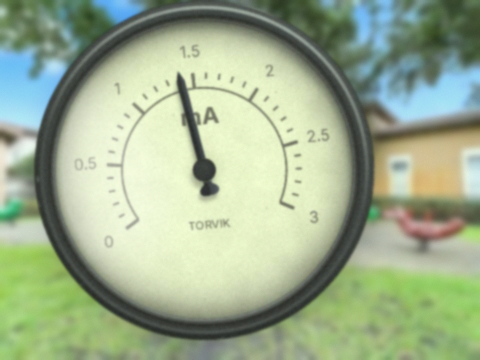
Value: **1.4** mA
